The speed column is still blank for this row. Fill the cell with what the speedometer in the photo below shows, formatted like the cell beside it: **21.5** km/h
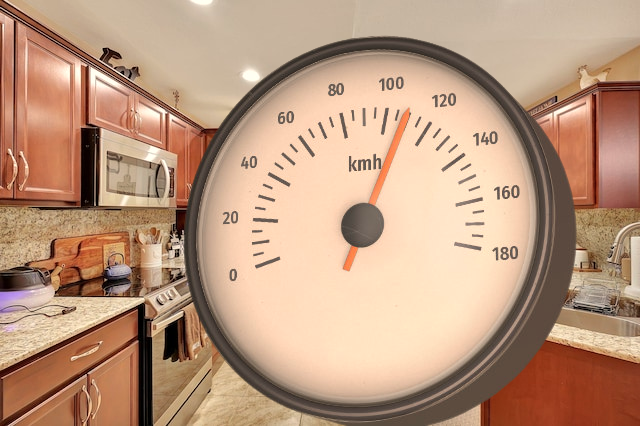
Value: **110** km/h
